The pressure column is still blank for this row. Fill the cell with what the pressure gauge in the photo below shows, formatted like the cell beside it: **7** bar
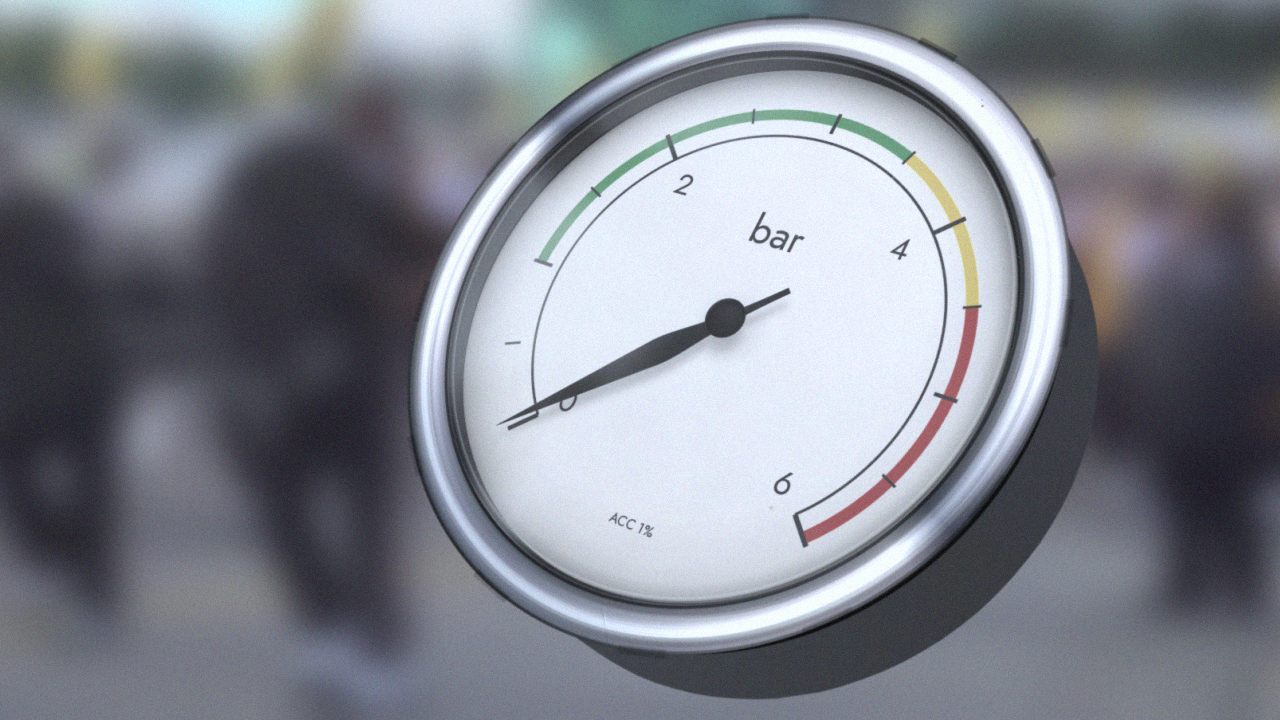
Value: **0** bar
